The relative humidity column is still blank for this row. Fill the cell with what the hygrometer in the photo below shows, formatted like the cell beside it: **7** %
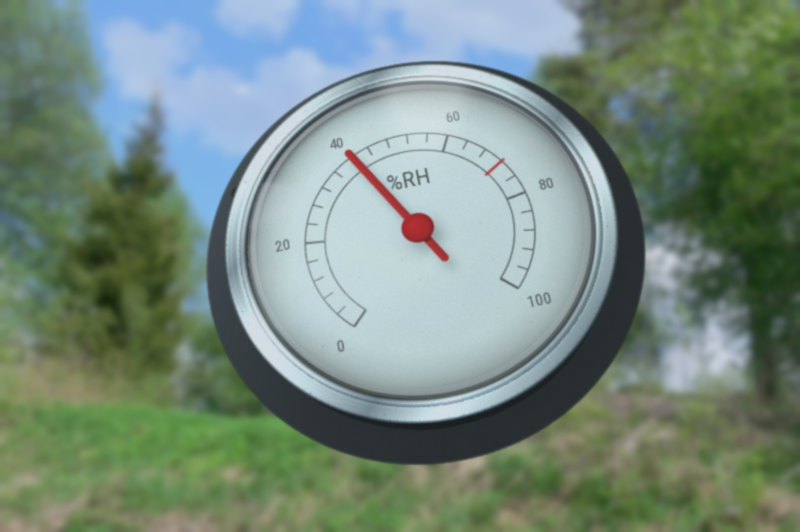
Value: **40** %
